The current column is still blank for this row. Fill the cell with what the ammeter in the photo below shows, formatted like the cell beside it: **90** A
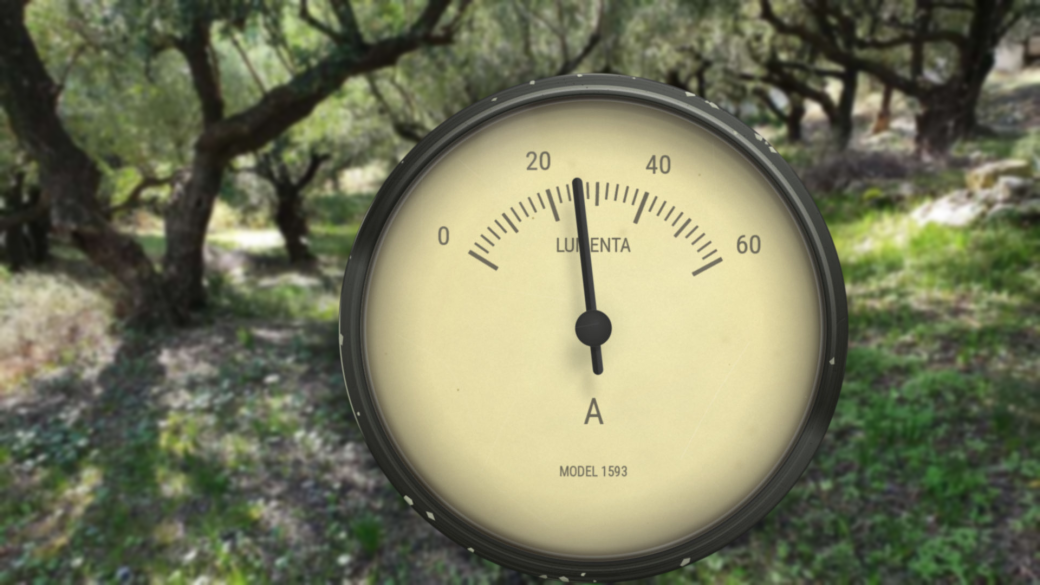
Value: **26** A
